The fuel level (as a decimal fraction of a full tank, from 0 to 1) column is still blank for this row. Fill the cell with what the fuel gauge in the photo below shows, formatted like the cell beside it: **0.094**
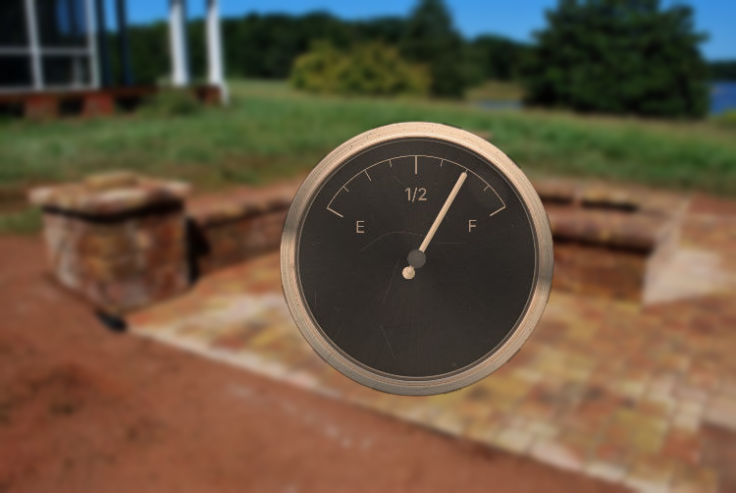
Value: **0.75**
